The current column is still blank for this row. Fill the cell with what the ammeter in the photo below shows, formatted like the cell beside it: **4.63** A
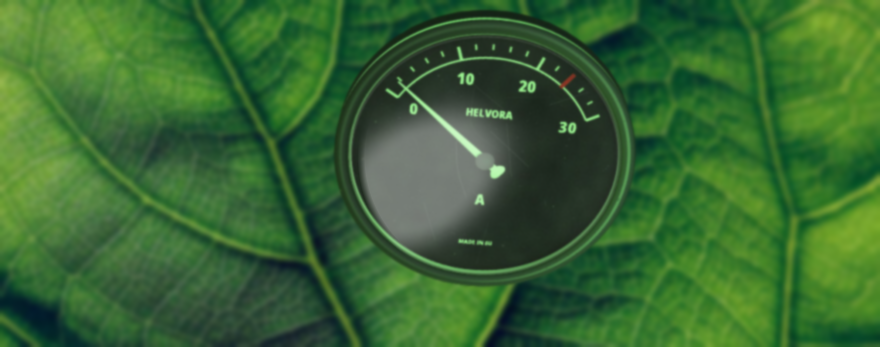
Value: **2** A
